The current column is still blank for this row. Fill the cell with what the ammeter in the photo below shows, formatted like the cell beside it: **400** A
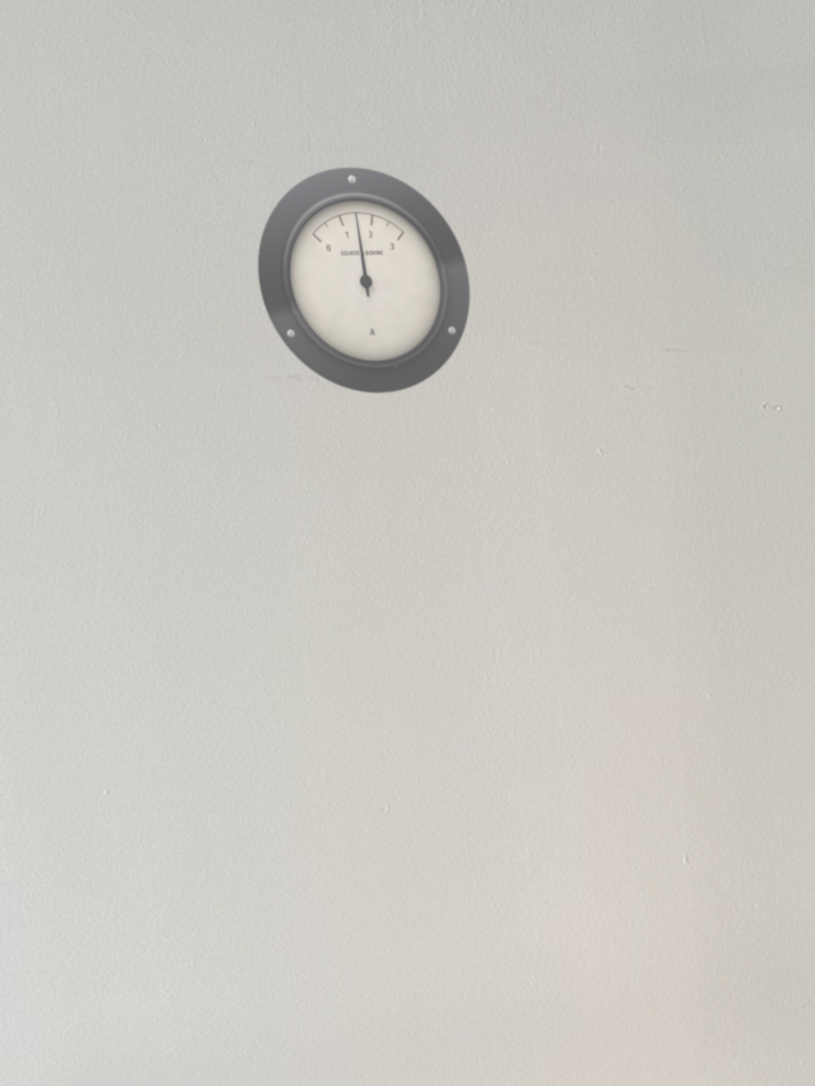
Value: **1.5** A
